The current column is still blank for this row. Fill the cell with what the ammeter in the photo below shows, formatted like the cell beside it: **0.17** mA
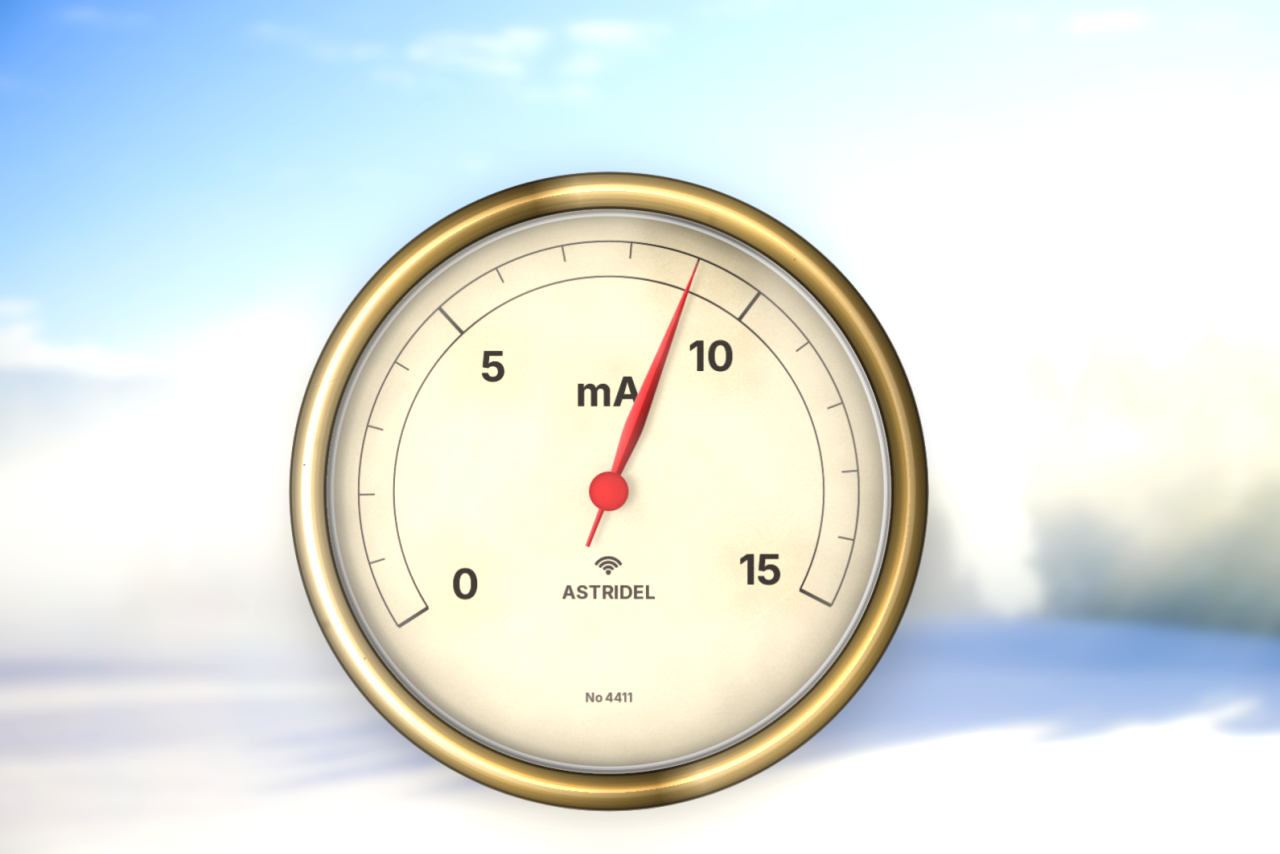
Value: **9** mA
